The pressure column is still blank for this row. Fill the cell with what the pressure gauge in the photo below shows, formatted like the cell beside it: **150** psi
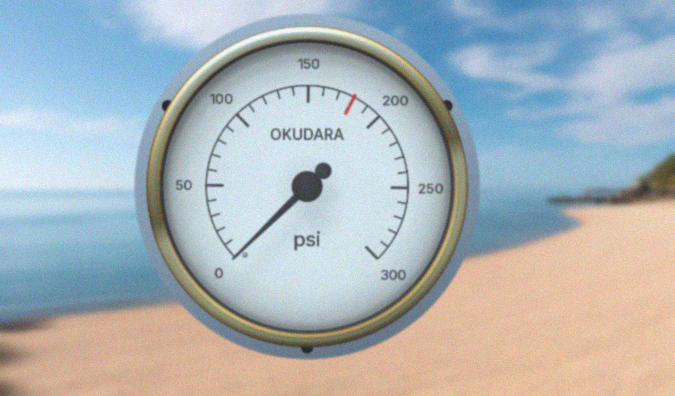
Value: **0** psi
